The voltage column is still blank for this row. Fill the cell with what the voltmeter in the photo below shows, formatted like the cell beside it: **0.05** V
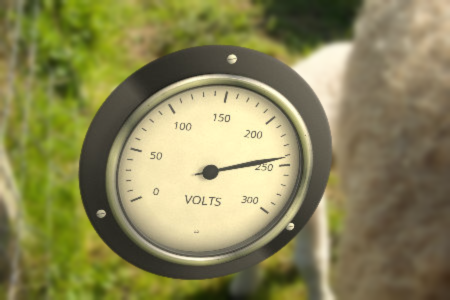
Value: **240** V
